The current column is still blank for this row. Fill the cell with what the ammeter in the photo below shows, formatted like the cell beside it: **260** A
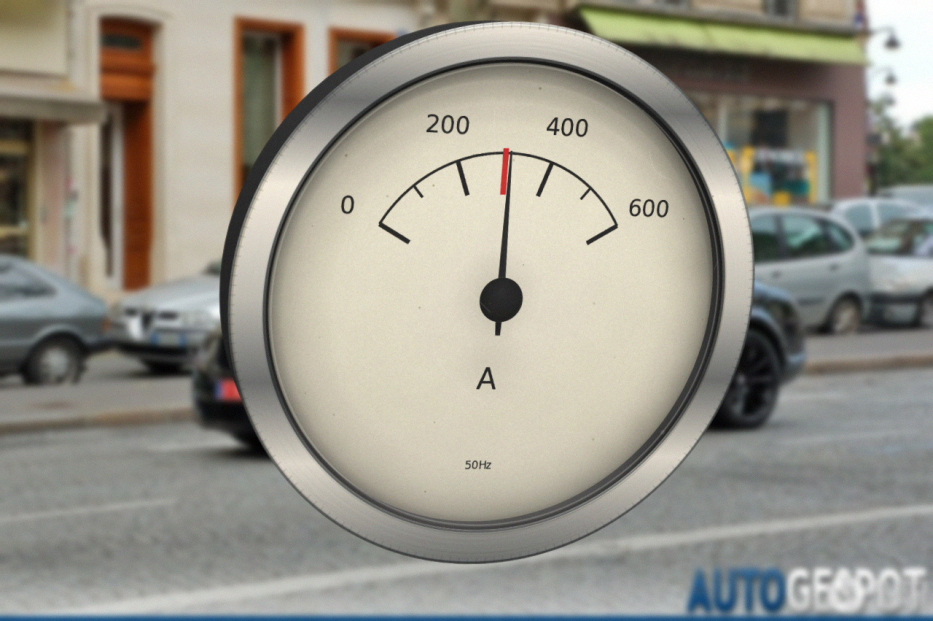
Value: **300** A
